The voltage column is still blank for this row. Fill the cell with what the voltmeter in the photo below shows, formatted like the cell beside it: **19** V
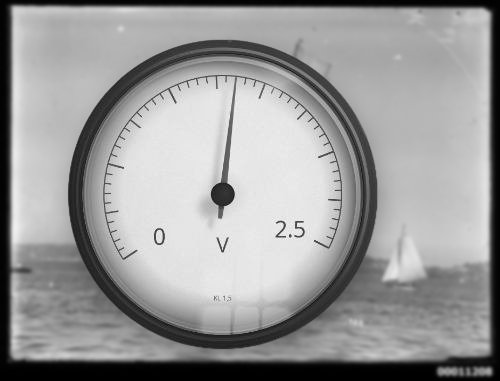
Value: **1.35** V
